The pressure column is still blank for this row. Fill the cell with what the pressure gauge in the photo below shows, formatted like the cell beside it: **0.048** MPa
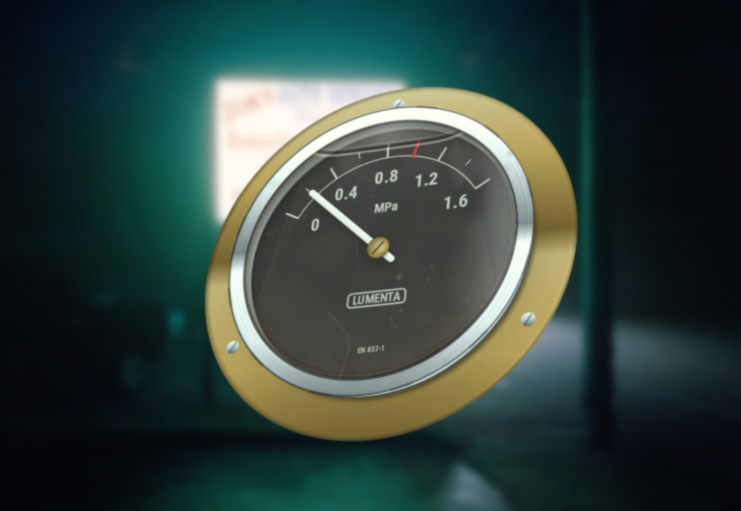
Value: **0.2** MPa
